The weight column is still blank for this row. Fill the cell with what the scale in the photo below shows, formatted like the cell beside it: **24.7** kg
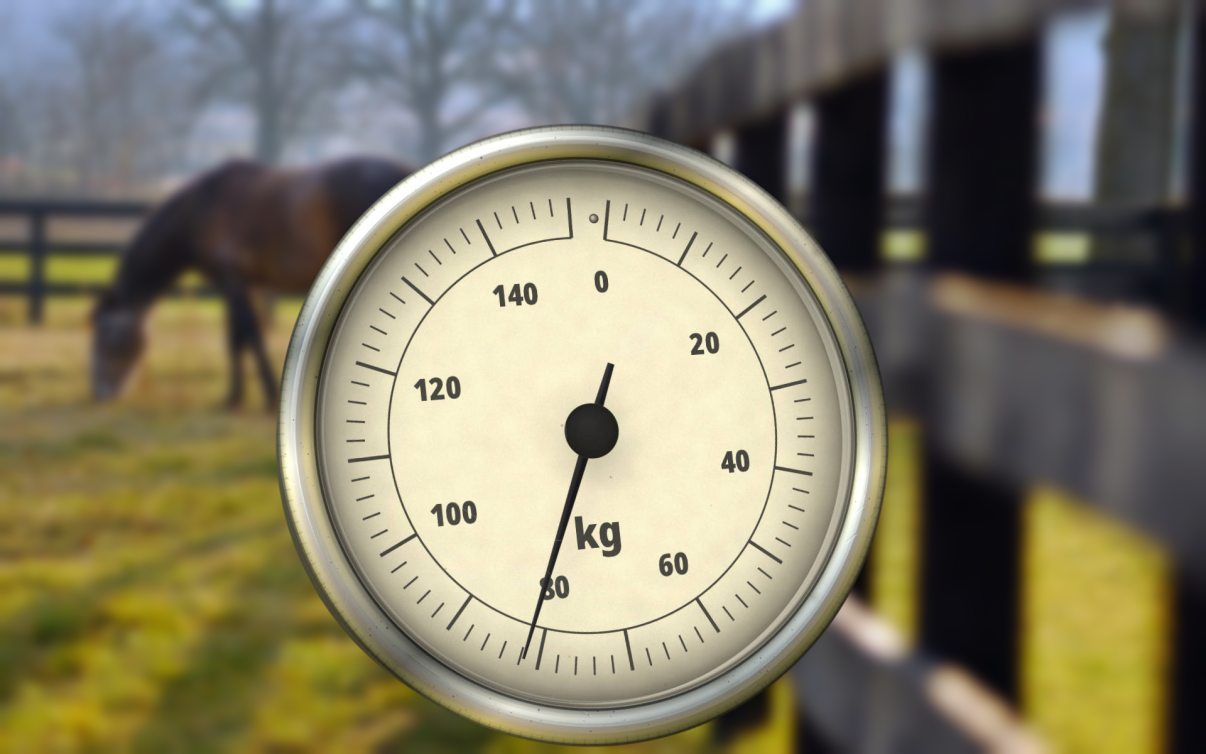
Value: **82** kg
